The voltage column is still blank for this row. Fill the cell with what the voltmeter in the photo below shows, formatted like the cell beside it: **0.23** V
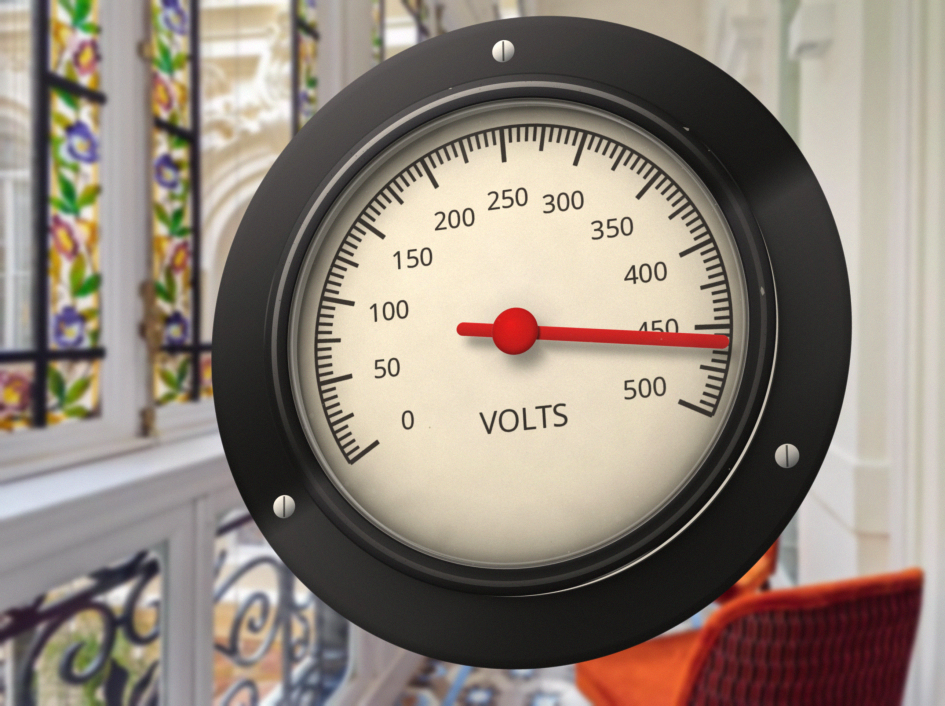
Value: **460** V
